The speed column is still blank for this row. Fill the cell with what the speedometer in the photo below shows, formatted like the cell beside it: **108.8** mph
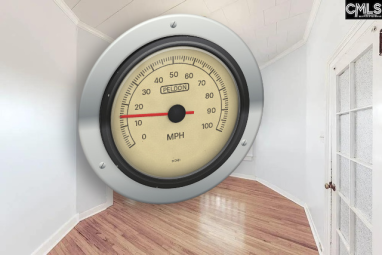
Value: **15** mph
